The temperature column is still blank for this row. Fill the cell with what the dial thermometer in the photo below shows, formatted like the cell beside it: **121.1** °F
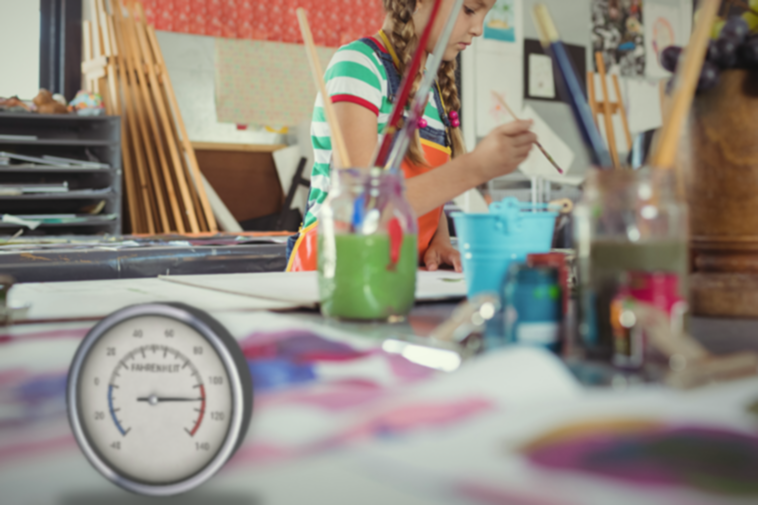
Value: **110** °F
